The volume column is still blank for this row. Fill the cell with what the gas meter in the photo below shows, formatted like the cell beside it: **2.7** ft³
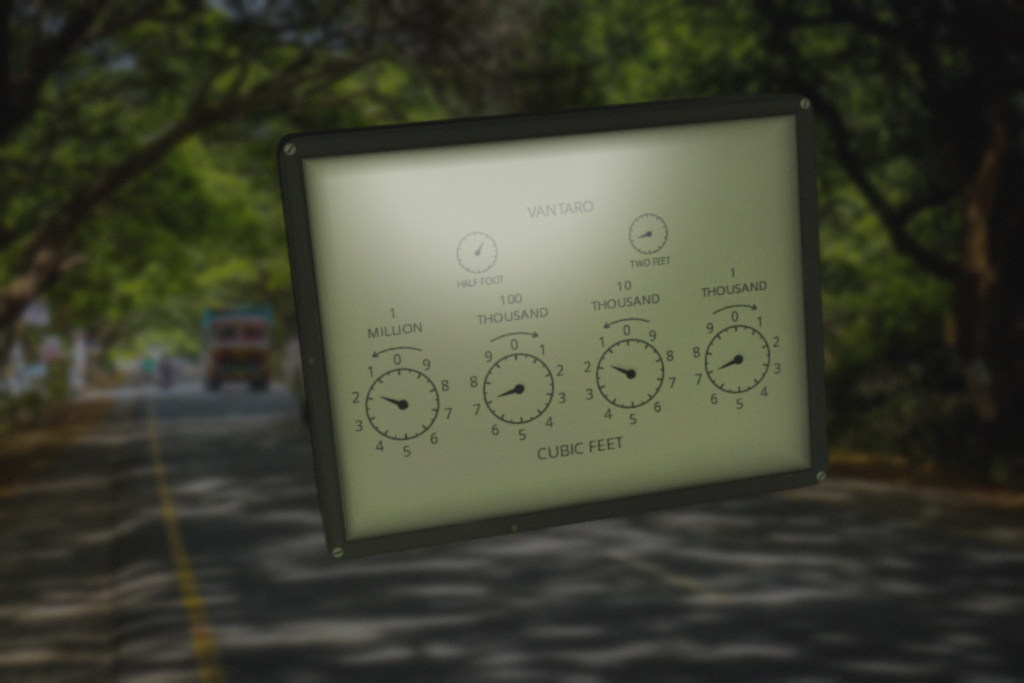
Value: **171700** ft³
